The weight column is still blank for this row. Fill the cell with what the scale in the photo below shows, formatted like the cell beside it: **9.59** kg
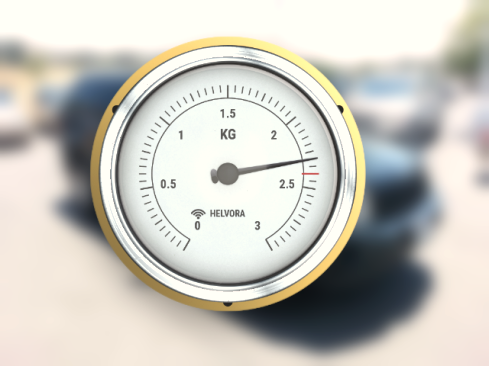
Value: **2.3** kg
